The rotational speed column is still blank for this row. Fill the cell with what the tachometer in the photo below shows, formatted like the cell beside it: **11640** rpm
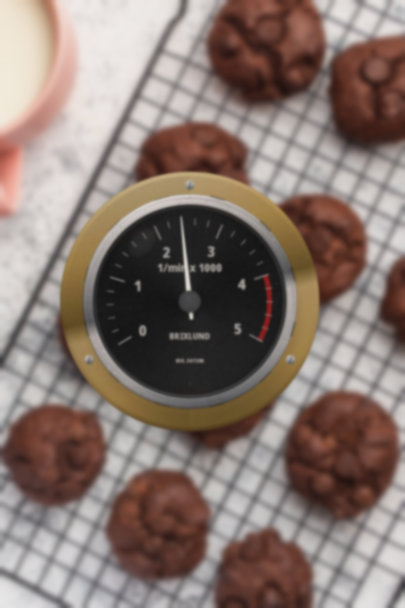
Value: **2400** rpm
